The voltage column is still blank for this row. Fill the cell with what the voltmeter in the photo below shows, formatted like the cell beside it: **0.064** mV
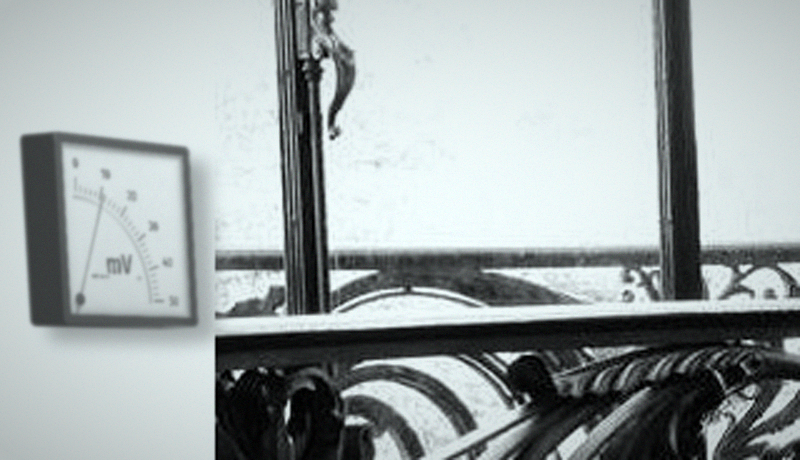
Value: **10** mV
